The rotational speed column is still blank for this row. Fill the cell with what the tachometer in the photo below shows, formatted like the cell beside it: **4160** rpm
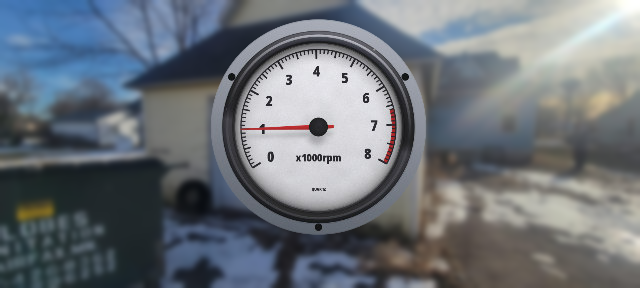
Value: **1000** rpm
